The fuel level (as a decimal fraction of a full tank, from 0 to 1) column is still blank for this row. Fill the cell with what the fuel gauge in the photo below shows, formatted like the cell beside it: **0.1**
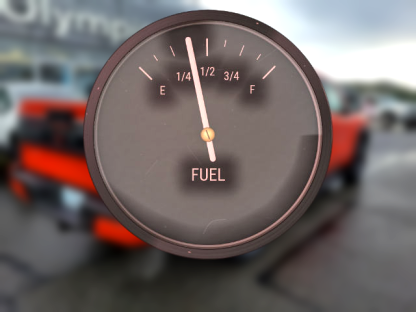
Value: **0.375**
